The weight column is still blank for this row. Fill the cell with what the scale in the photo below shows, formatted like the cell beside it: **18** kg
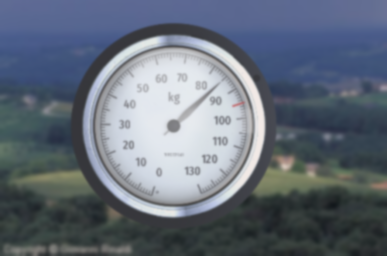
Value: **85** kg
